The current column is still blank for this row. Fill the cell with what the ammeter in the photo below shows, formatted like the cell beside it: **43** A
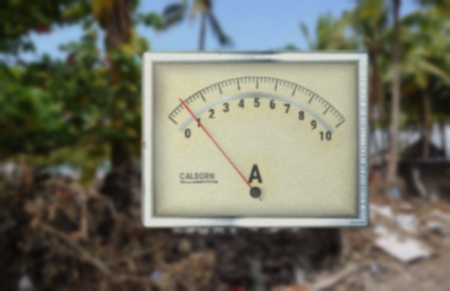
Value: **1** A
